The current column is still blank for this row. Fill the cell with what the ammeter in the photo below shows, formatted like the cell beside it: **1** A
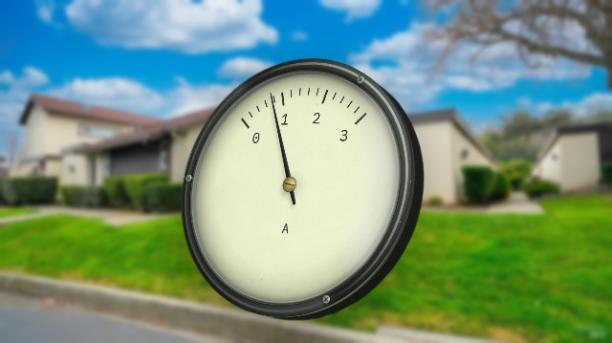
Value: **0.8** A
